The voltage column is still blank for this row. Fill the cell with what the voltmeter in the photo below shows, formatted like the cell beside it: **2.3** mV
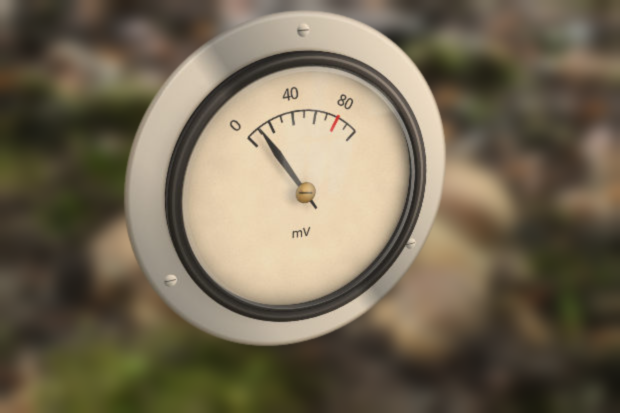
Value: **10** mV
